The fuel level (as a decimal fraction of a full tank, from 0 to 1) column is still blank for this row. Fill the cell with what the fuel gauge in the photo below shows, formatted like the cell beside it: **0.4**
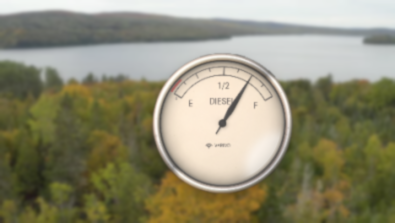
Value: **0.75**
